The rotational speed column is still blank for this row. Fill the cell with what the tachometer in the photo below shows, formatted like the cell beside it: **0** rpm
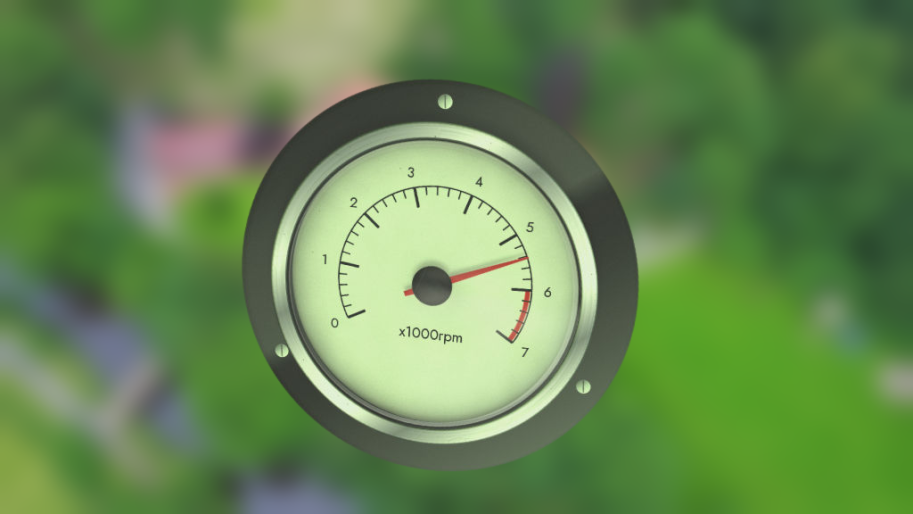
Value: **5400** rpm
